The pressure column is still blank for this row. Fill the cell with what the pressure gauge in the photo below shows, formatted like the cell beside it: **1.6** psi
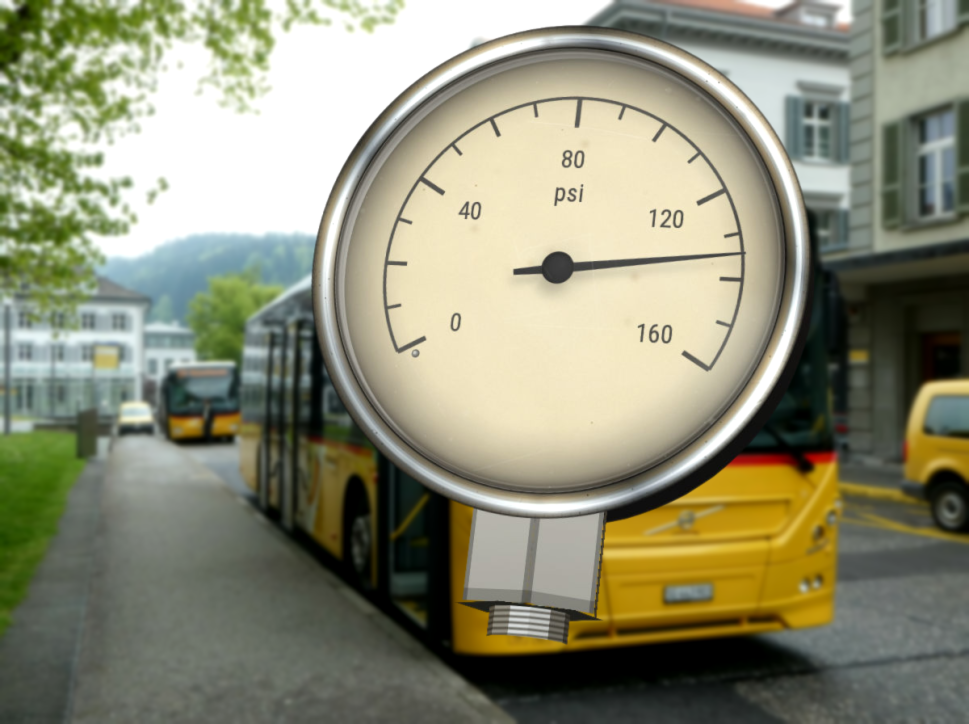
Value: **135** psi
